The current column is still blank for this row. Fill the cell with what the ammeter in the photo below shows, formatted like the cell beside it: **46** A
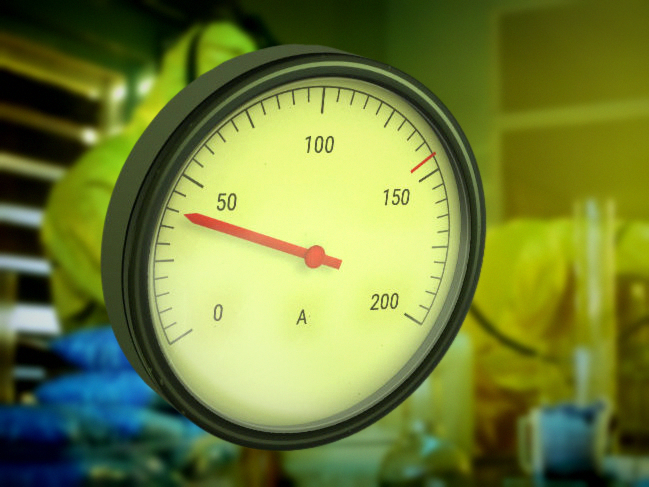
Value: **40** A
